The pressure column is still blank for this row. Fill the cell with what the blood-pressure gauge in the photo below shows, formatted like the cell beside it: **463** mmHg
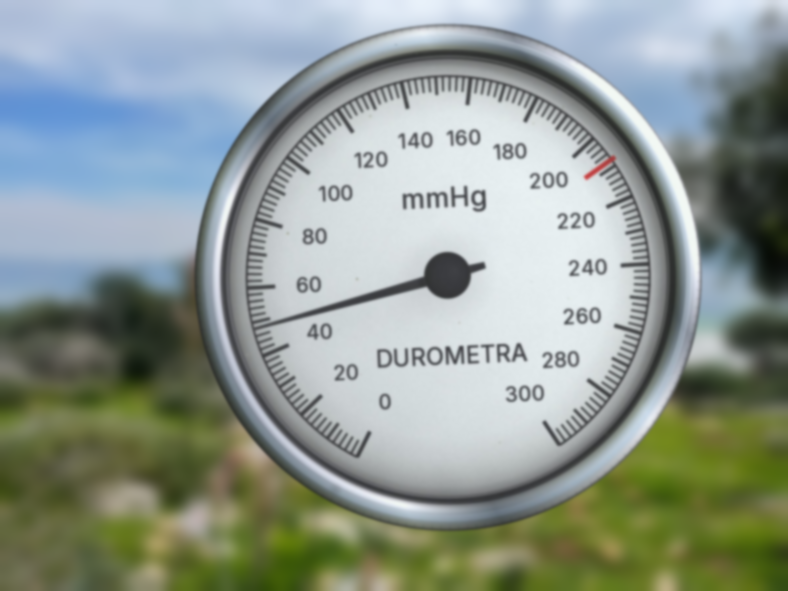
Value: **48** mmHg
